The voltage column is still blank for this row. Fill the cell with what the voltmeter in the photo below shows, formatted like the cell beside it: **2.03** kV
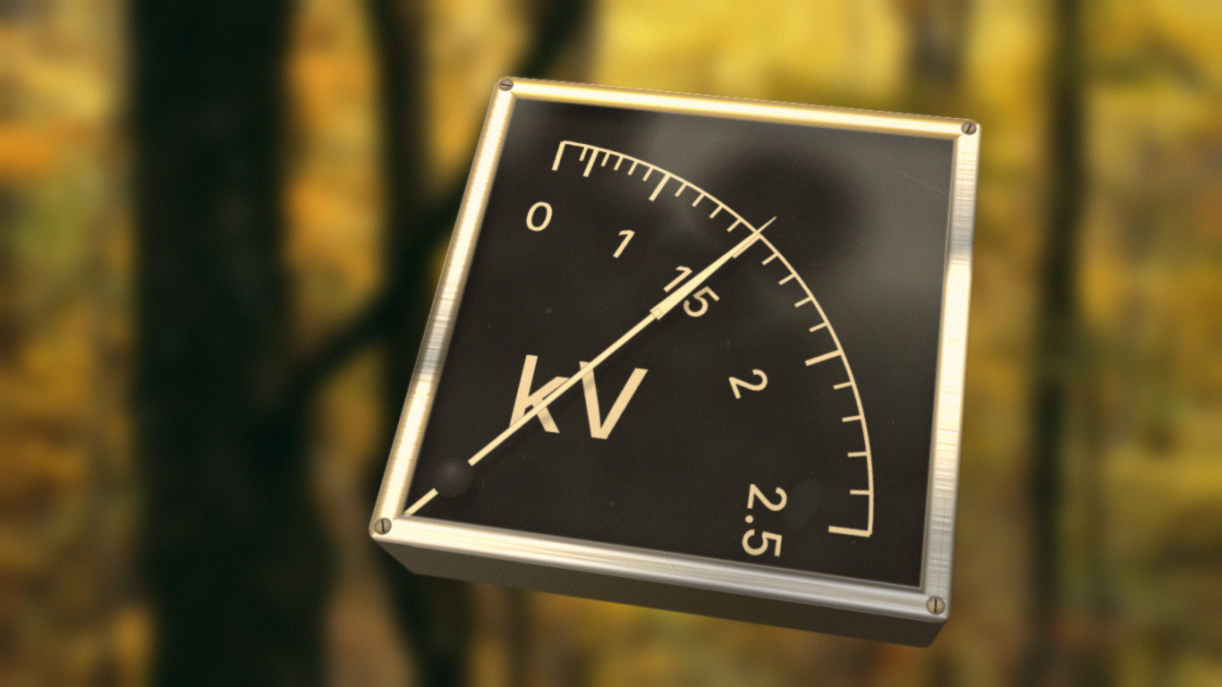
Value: **1.5** kV
